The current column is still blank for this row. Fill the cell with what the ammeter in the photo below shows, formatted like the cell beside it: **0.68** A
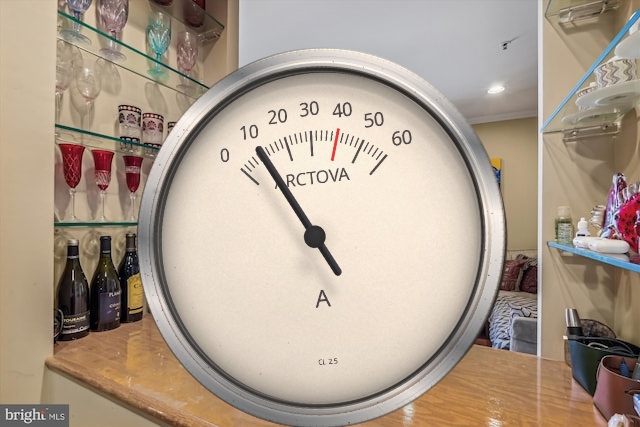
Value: **10** A
